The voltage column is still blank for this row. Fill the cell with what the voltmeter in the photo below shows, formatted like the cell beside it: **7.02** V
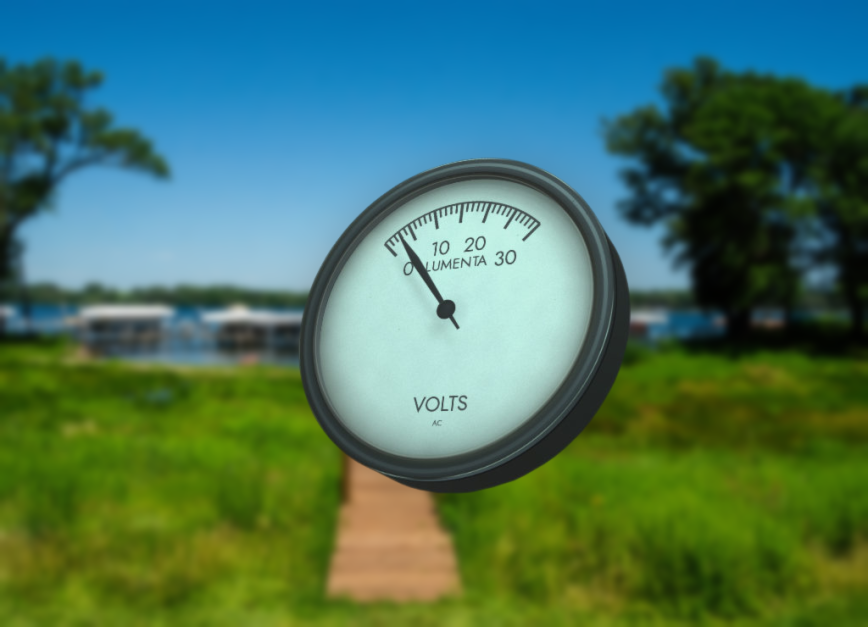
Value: **3** V
